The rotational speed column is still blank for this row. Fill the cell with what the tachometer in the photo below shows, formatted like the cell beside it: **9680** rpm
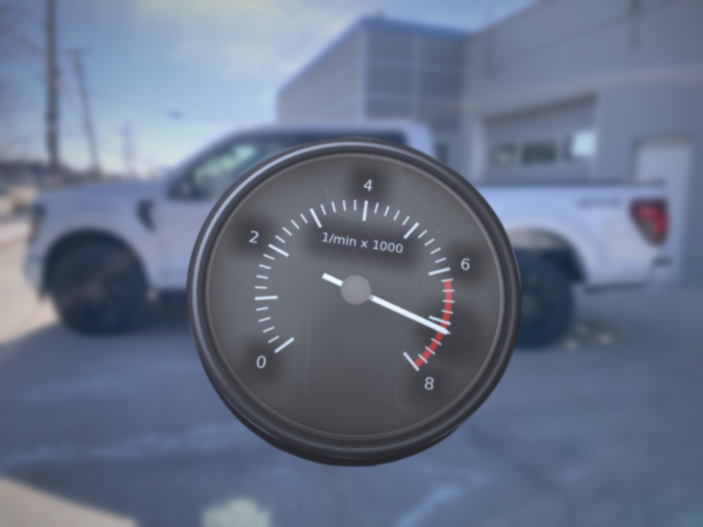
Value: **7200** rpm
